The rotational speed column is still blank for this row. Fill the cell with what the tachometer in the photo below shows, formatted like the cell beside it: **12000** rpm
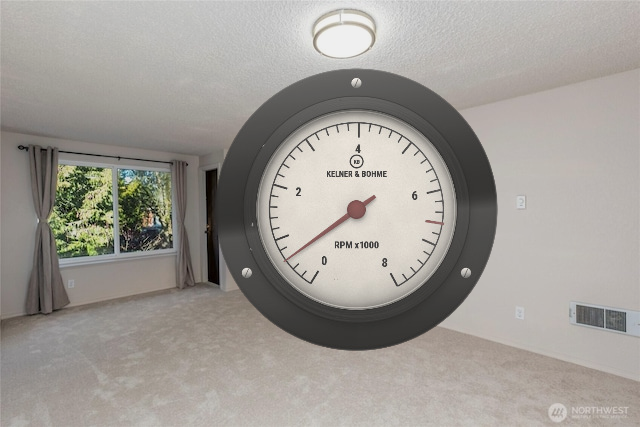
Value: **600** rpm
